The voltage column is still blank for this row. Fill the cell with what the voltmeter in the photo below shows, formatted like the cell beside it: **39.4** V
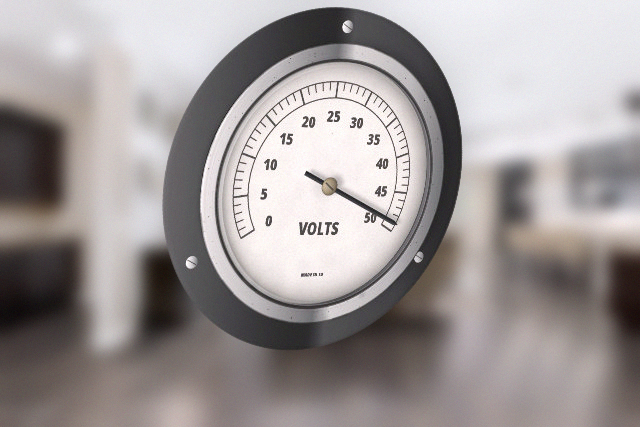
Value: **49** V
